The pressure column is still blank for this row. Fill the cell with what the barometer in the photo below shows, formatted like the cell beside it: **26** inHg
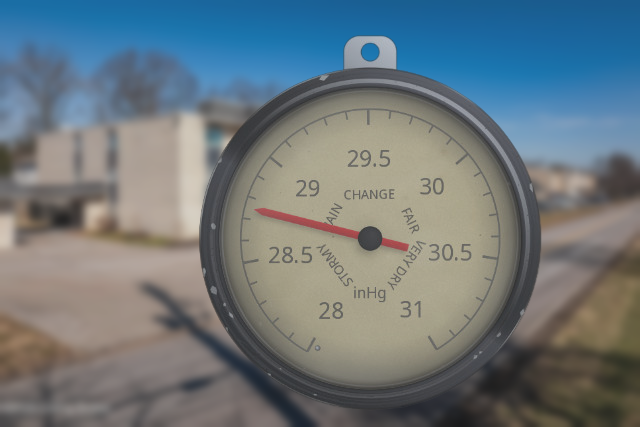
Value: **28.75** inHg
